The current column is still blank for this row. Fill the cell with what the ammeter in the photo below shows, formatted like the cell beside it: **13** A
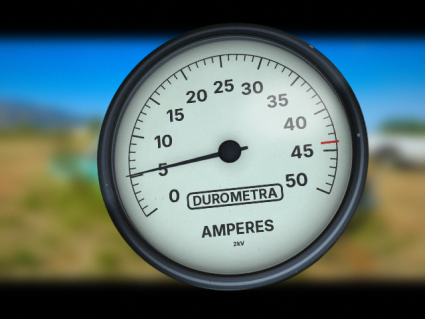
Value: **5** A
